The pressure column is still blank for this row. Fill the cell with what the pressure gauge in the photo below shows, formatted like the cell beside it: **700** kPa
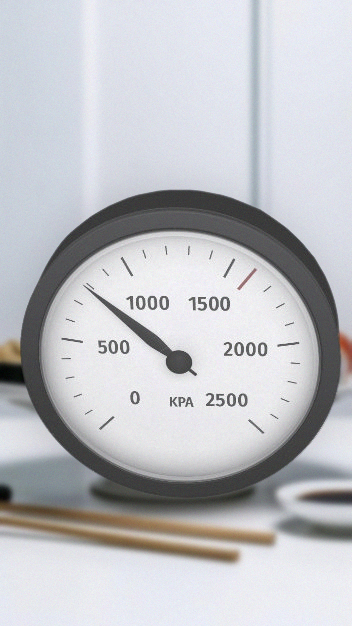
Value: **800** kPa
